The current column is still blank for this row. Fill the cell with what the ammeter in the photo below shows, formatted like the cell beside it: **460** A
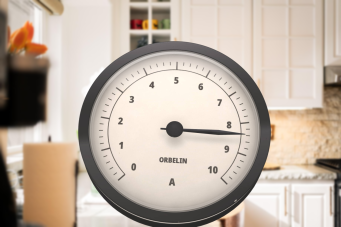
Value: **8.4** A
